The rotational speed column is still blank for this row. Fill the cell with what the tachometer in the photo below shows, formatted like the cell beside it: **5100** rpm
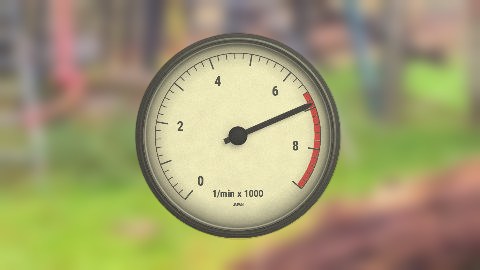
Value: **6900** rpm
